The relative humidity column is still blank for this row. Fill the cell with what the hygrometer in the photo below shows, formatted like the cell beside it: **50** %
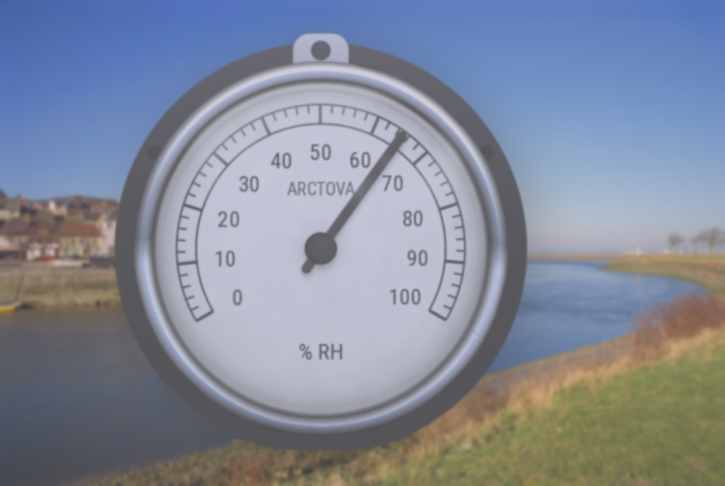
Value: **65** %
